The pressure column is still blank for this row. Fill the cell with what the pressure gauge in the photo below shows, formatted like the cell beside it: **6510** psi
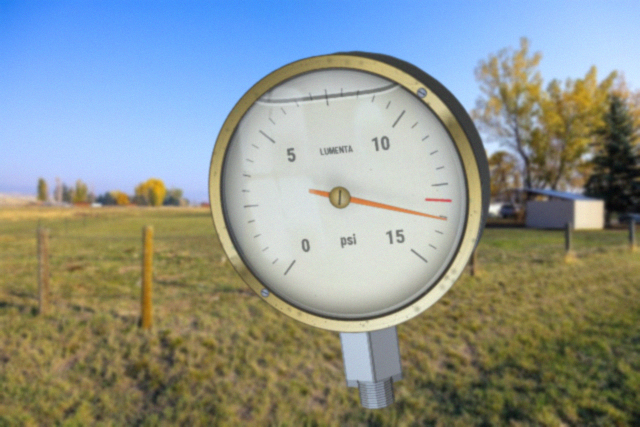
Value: **13.5** psi
